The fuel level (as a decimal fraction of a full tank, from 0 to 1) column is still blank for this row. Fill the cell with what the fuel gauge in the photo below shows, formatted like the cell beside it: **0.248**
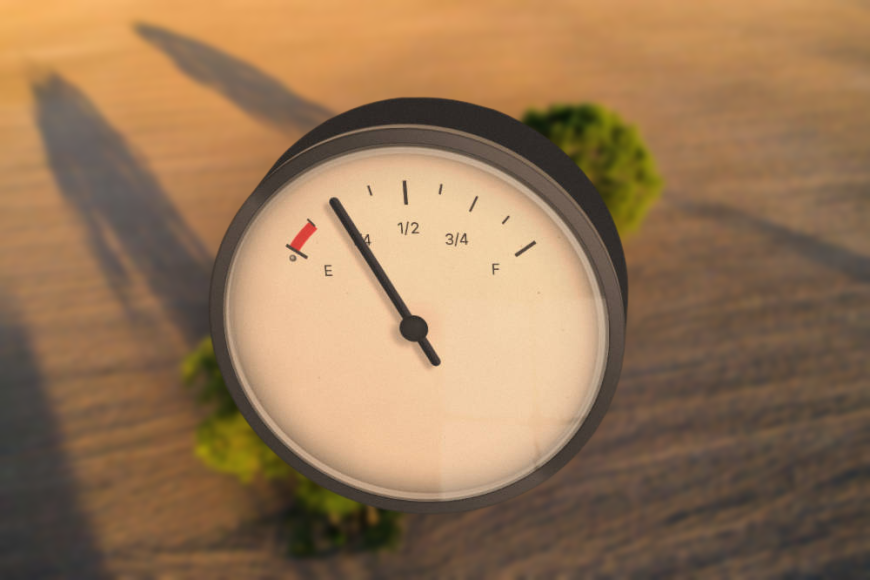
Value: **0.25**
